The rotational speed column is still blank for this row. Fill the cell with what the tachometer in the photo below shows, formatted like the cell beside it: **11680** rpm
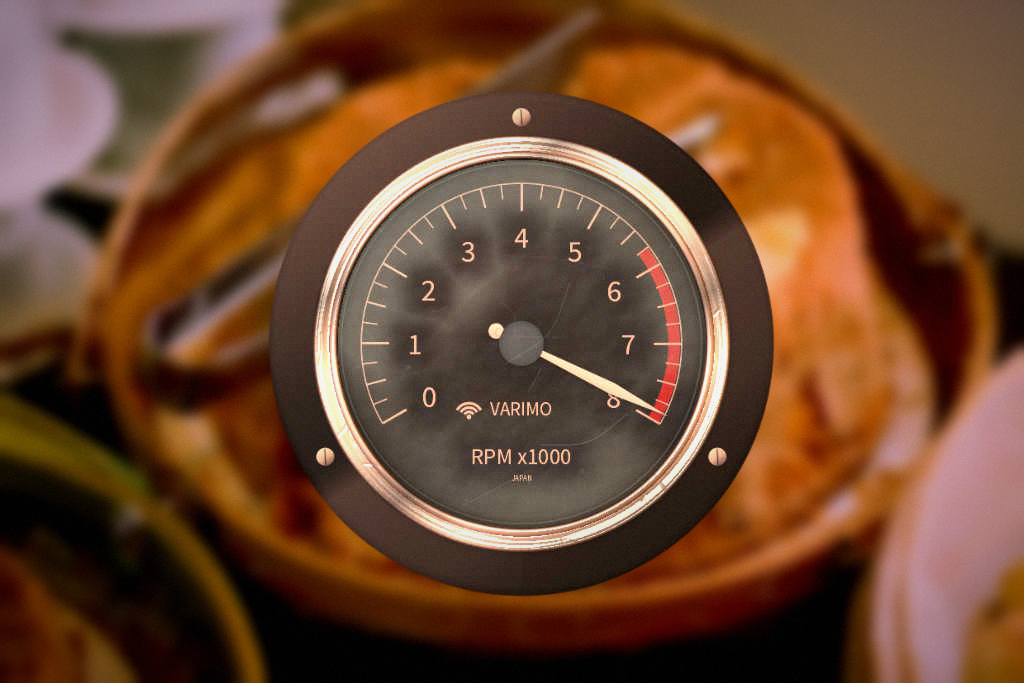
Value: **7875** rpm
